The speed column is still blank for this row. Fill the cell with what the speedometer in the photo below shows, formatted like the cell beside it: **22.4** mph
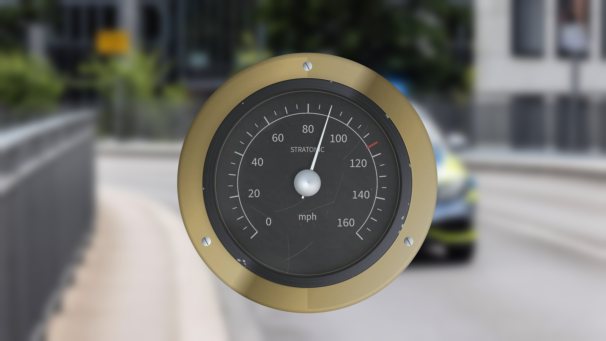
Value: **90** mph
